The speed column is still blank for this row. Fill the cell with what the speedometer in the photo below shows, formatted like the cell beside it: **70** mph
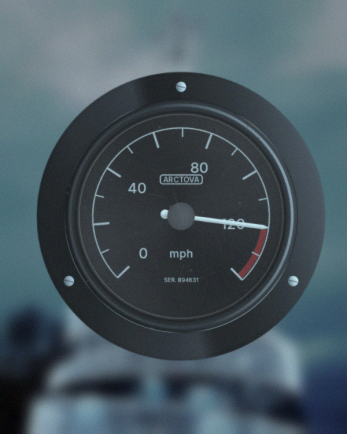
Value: **120** mph
